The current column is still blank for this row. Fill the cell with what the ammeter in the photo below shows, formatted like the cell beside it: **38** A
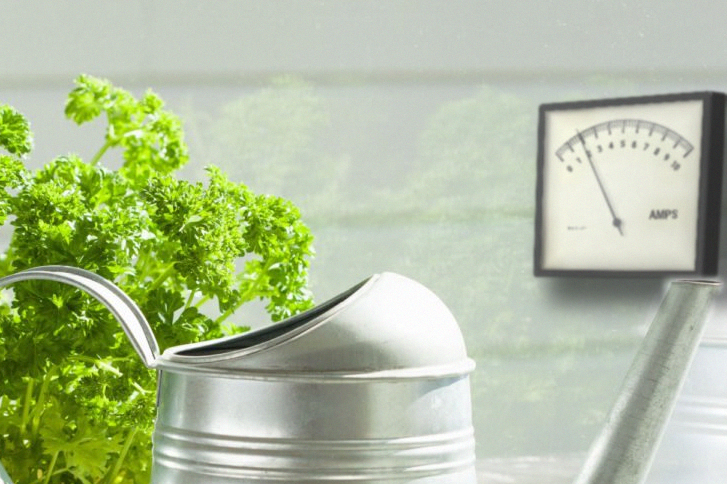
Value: **2** A
